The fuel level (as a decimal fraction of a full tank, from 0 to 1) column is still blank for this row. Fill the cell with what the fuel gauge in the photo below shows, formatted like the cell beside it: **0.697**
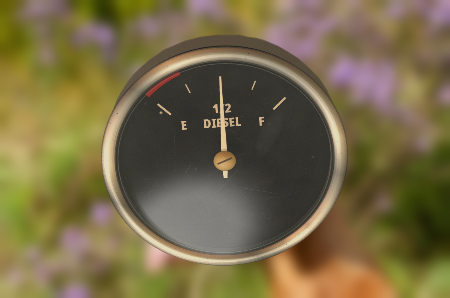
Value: **0.5**
